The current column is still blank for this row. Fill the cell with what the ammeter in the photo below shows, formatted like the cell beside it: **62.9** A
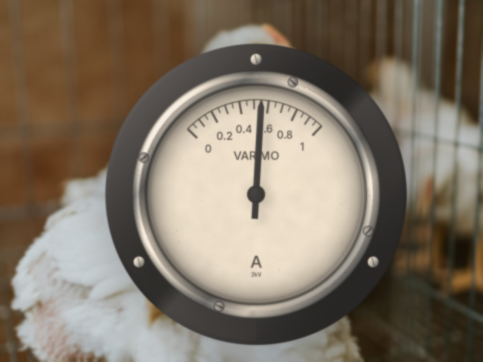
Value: **0.55** A
